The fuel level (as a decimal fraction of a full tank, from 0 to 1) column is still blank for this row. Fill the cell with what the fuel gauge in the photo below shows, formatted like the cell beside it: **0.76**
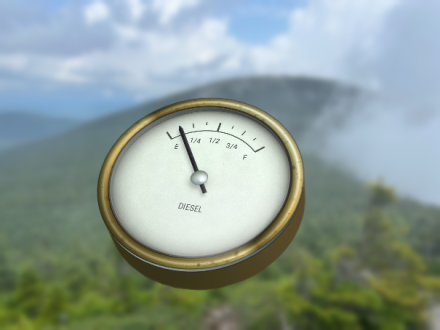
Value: **0.125**
